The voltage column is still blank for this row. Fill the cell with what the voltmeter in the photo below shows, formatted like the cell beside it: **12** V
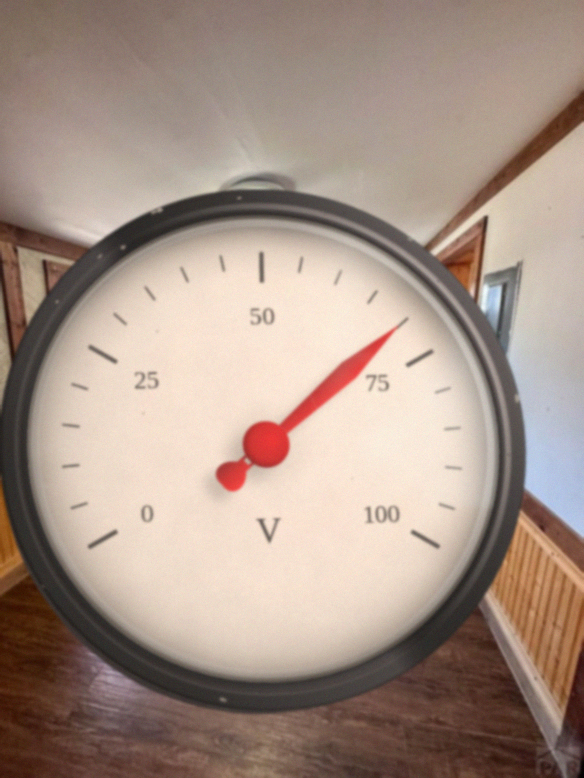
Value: **70** V
